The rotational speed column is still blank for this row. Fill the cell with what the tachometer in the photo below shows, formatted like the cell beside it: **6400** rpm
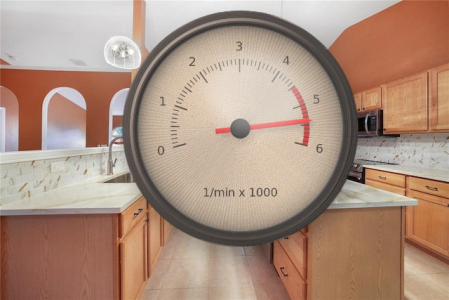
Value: **5400** rpm
